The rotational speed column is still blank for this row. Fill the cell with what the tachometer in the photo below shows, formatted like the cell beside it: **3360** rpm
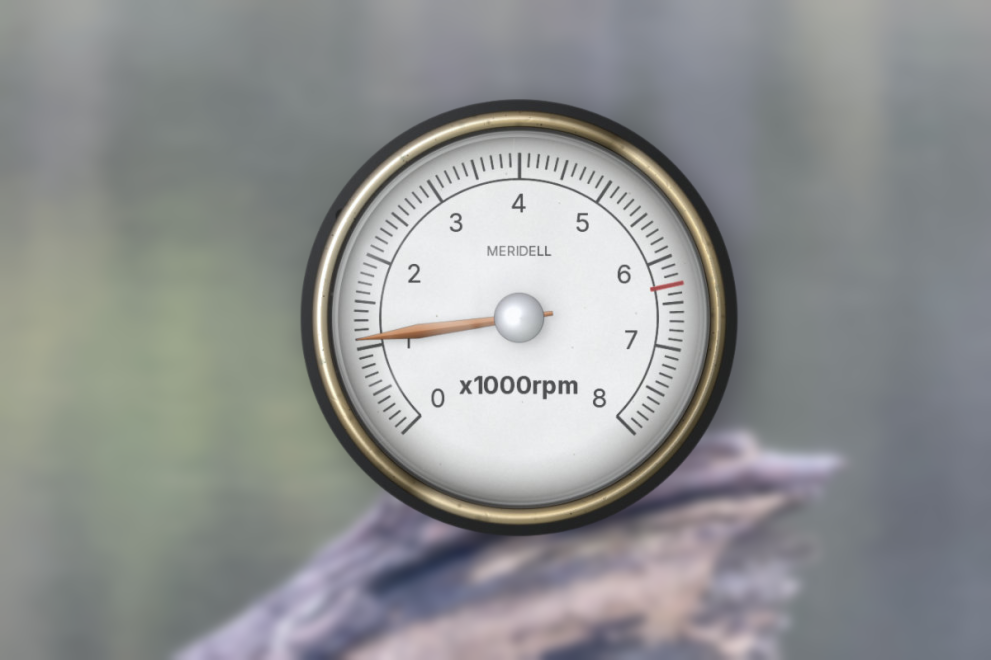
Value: **1100** rpm
